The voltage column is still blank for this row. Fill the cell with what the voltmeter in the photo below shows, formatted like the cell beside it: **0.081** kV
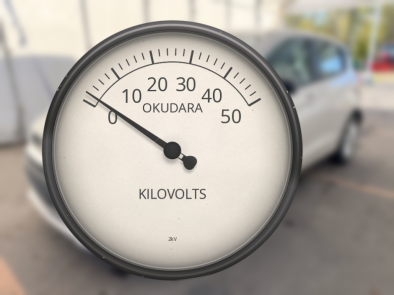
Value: **2** kV
